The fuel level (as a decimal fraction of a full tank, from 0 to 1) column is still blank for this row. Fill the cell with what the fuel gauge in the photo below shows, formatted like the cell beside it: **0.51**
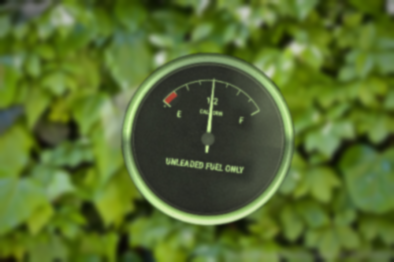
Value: **0.5**
